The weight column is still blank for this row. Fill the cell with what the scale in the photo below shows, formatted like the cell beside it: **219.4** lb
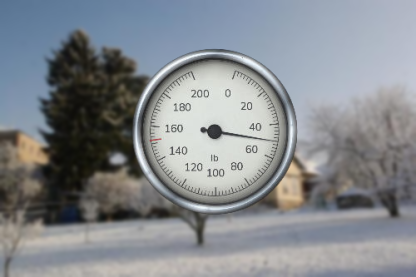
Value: **50** lb
